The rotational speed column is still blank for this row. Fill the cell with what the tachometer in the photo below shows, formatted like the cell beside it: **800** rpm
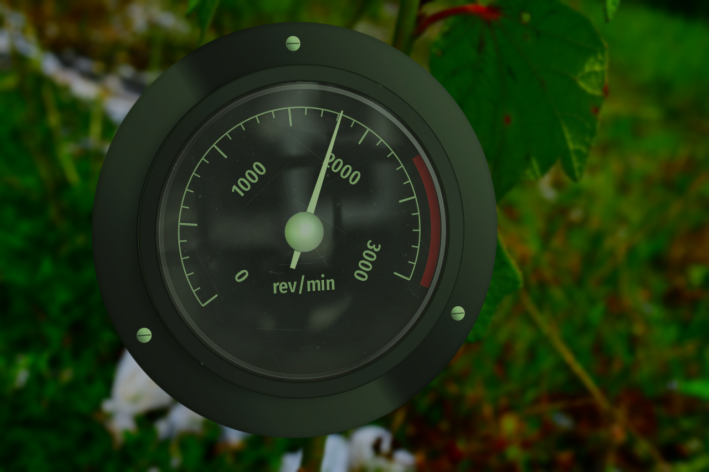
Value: **1800** rpm
